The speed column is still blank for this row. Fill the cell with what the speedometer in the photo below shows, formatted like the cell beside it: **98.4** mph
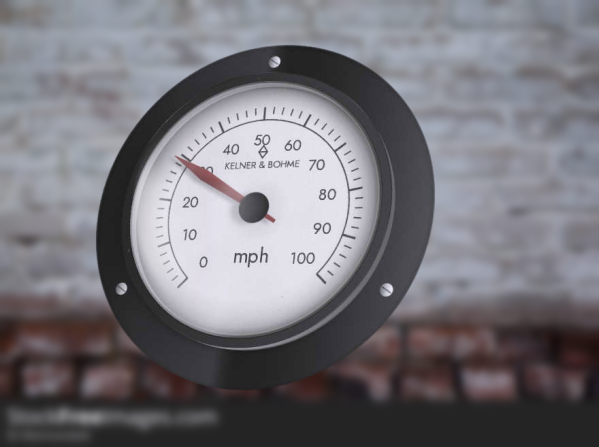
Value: **29** mph
